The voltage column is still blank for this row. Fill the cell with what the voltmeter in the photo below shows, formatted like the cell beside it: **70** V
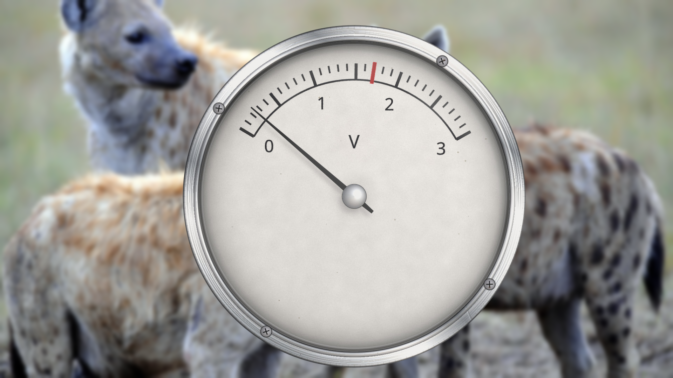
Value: **0.25** V
